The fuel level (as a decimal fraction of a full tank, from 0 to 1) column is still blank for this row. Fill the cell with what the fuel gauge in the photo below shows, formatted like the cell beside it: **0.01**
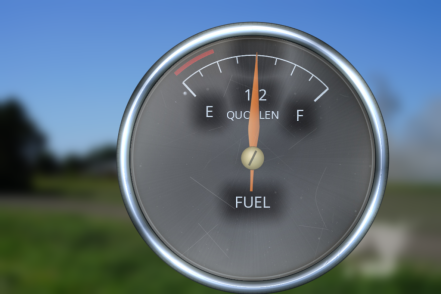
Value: **0.5**
